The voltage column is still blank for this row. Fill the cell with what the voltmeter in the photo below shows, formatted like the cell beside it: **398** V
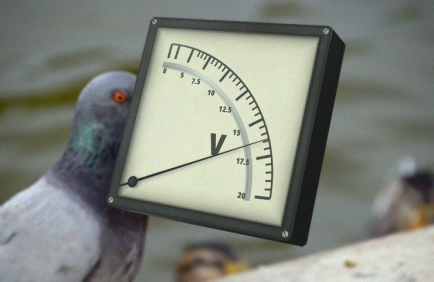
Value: **16.5** V
